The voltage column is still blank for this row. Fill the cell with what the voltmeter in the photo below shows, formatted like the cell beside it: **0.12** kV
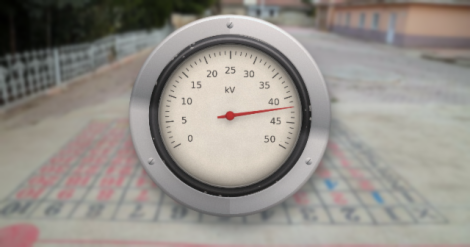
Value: **42** kV
